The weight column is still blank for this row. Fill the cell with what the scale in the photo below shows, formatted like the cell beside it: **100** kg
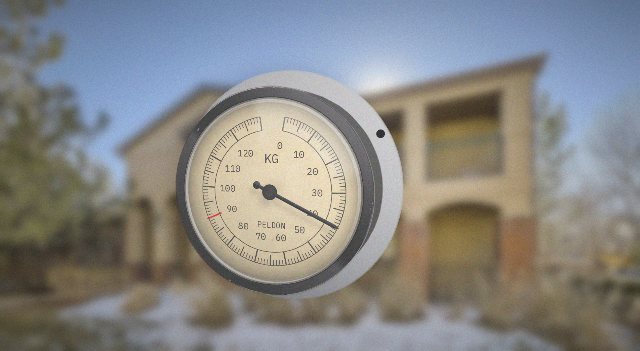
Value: **40** kg
